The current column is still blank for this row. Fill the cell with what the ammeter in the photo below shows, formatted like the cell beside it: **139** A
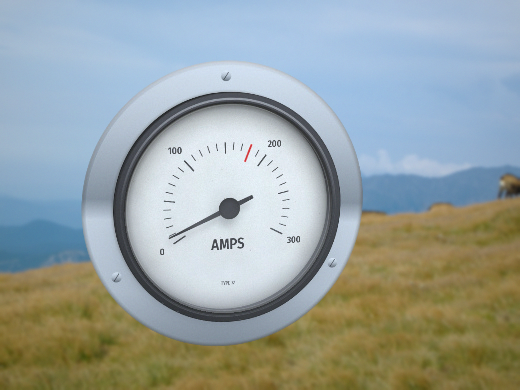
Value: **10** A
